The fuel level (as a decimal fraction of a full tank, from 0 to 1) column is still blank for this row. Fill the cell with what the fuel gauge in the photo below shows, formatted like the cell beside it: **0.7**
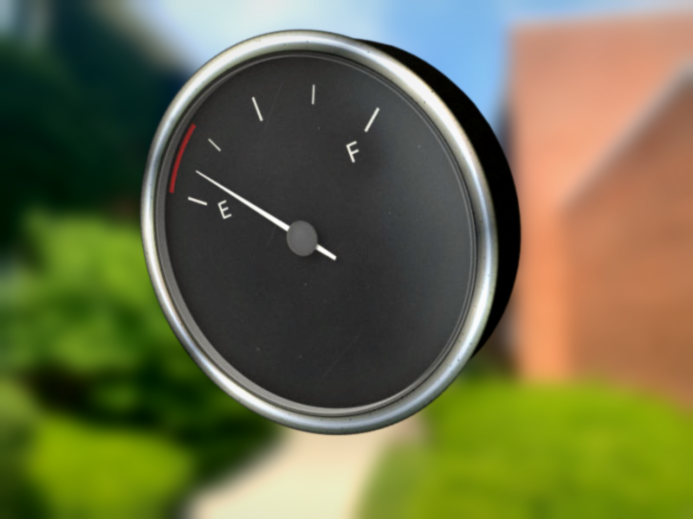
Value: **0.125**
